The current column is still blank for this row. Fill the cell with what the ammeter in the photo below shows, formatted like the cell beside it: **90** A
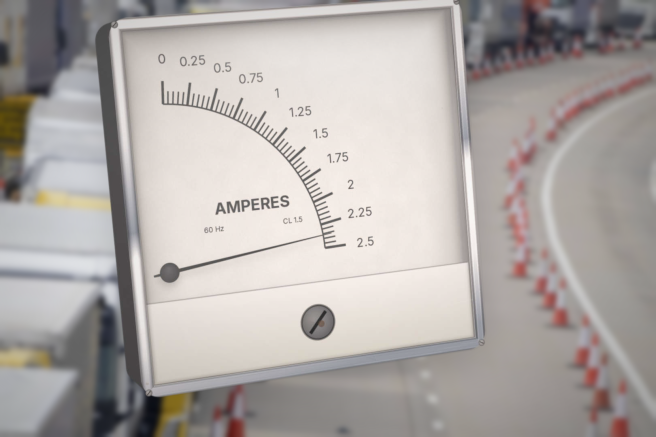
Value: **2.35** A
